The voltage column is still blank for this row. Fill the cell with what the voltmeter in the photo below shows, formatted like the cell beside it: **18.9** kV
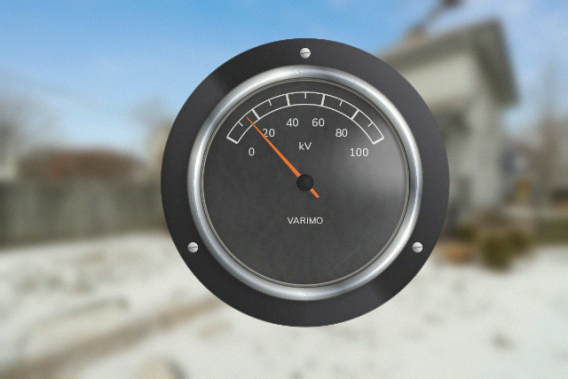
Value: **15** kV
